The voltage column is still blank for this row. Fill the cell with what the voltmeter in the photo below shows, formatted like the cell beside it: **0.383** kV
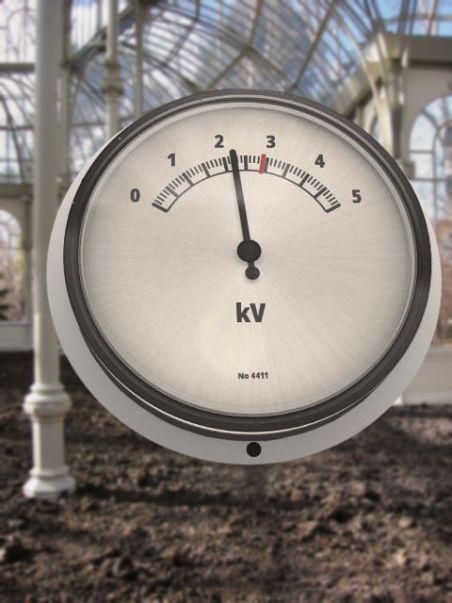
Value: **2.2** kV
